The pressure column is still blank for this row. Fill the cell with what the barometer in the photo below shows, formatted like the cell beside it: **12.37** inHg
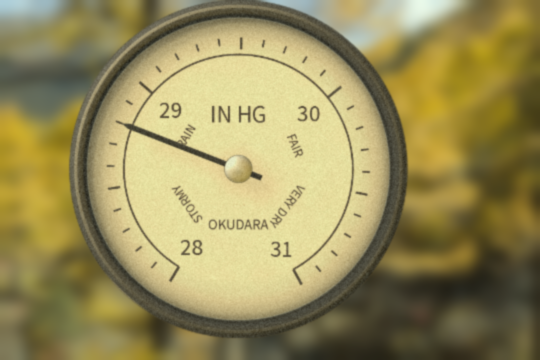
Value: **28.8** inHg
